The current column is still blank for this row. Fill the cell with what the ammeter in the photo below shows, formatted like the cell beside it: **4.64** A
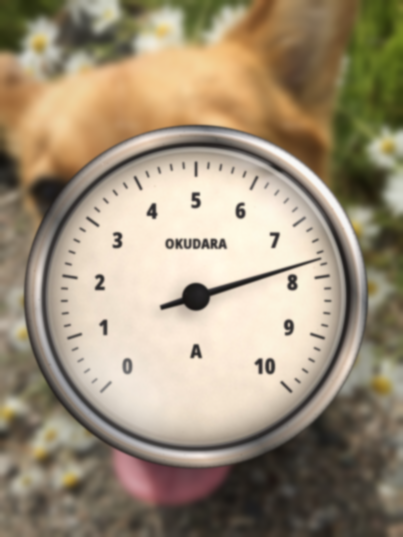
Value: **7.7** A
